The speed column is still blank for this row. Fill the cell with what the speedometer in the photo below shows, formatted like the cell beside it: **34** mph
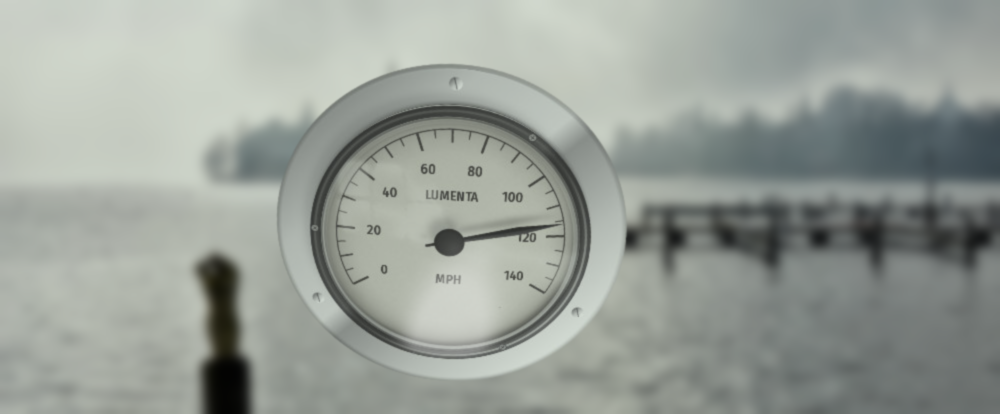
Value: **115** mph
